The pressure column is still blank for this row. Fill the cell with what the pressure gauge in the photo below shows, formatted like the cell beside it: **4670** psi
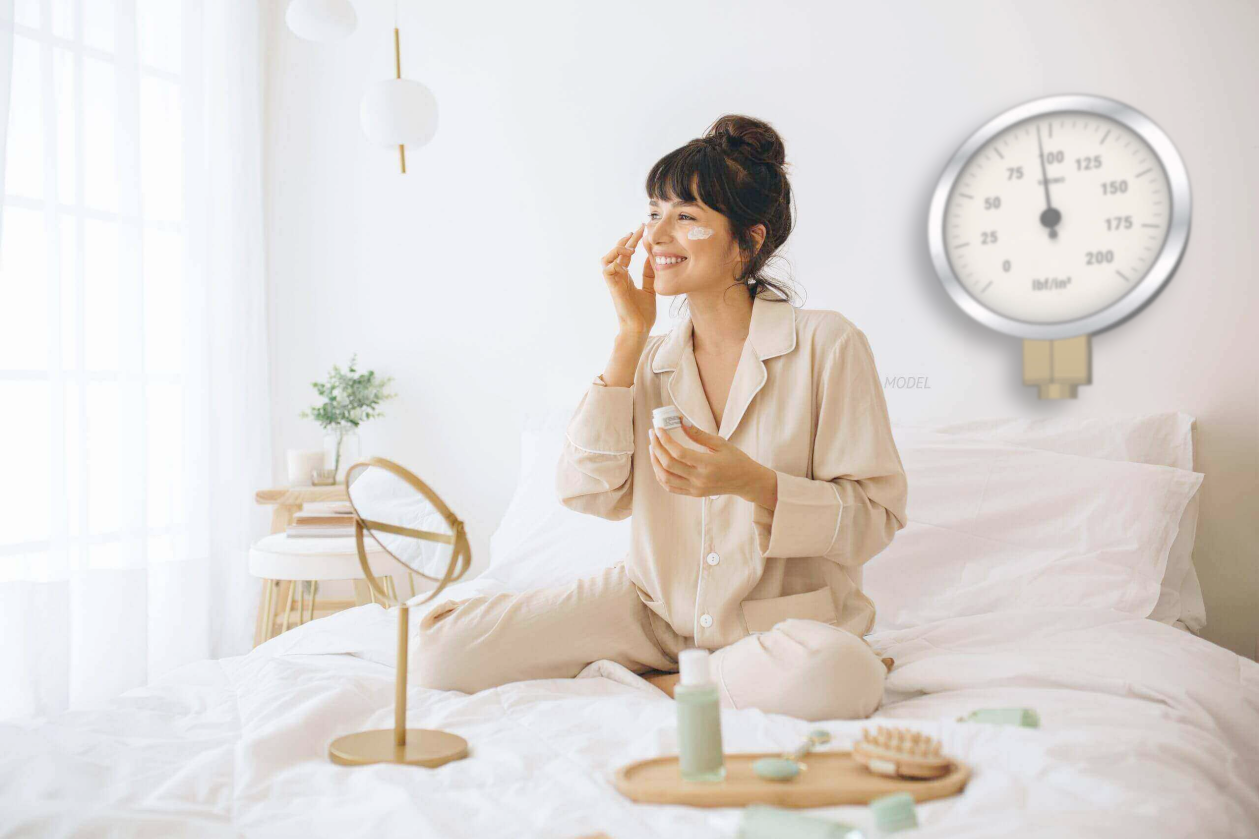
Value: **95** psi
